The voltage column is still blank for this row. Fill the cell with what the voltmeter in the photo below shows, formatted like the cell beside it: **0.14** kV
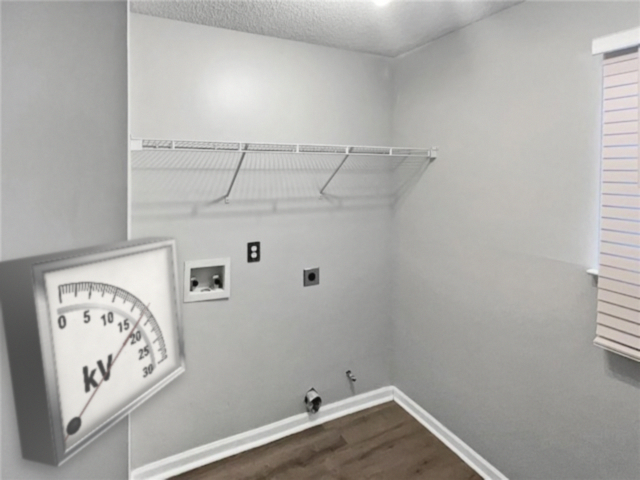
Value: **17.5** kV
